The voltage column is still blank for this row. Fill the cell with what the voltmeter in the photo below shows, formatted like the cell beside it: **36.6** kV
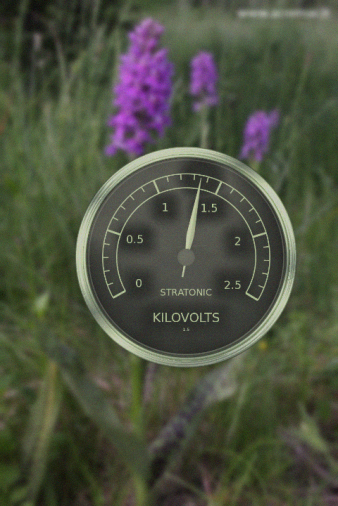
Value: **1.35** kV
